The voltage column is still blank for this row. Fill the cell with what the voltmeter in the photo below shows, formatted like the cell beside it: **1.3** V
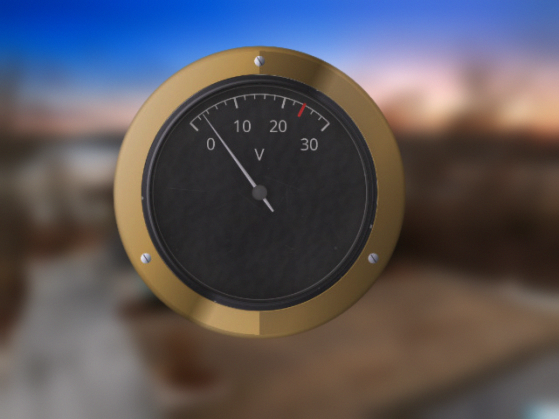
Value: **3** V
